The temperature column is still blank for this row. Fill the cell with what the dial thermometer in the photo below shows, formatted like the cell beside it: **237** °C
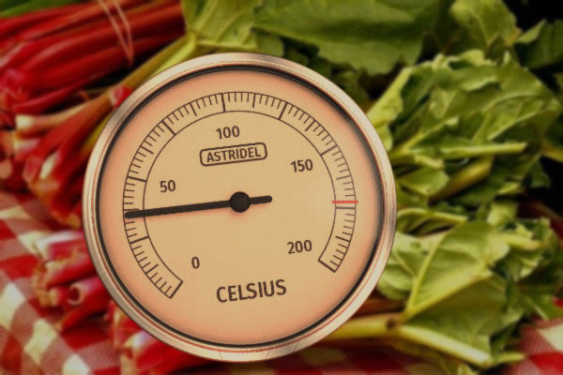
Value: **35** °C
